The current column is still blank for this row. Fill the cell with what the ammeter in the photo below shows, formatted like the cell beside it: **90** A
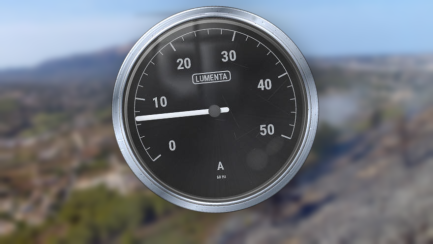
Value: **7** A
